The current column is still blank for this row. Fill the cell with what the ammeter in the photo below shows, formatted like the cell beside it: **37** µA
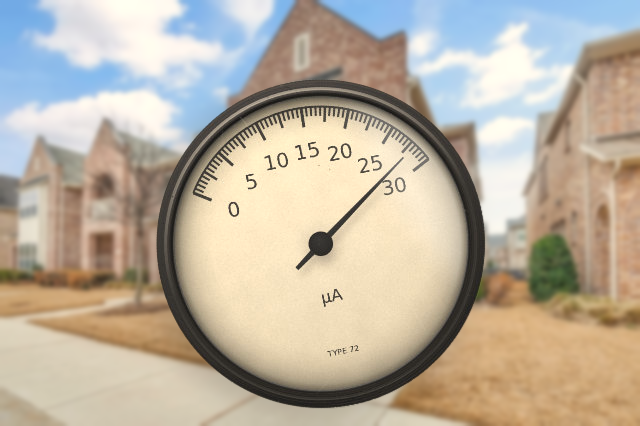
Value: **28** µA
